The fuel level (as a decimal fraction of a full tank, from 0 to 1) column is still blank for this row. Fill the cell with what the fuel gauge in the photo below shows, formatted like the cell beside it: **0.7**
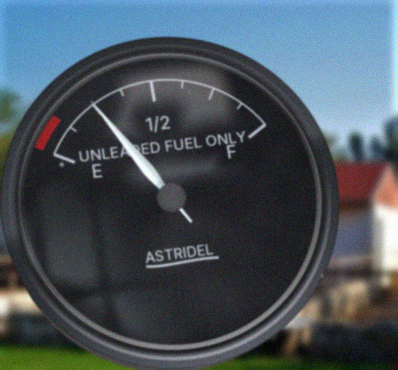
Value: **0.25**
